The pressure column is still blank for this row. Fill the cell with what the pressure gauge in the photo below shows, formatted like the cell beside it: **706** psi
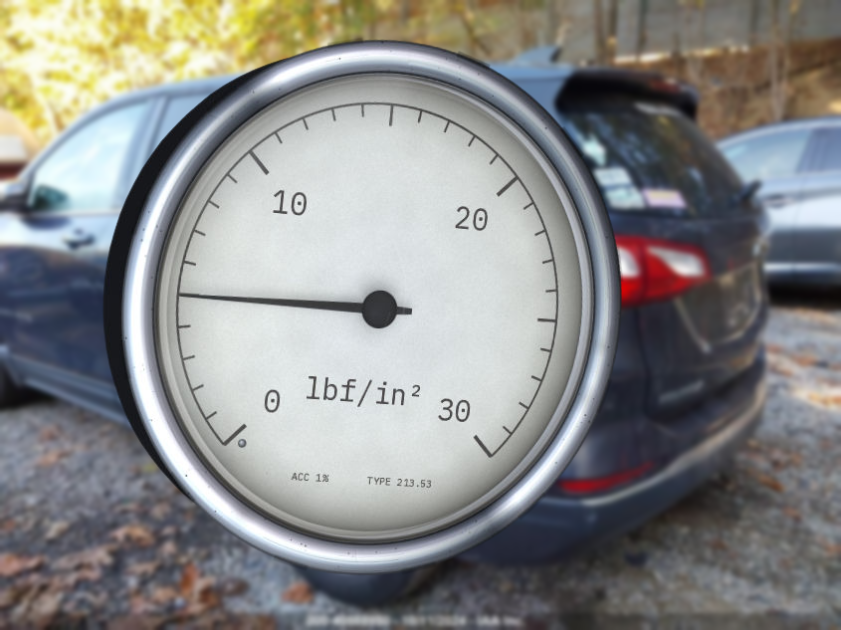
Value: **5** psi
